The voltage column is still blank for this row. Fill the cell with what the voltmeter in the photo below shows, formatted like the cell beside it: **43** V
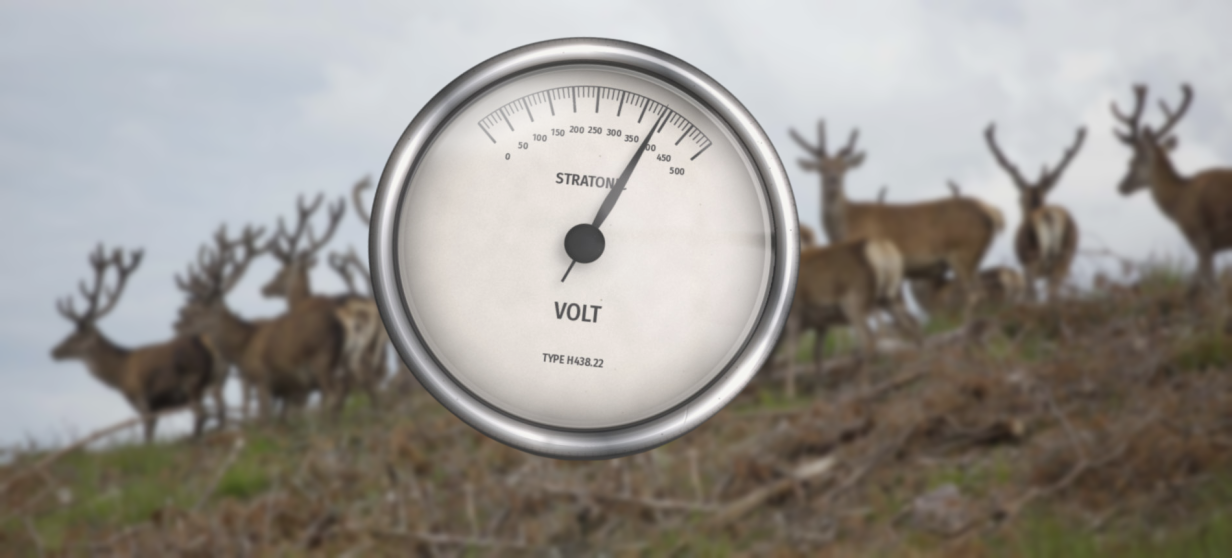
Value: **390** V
